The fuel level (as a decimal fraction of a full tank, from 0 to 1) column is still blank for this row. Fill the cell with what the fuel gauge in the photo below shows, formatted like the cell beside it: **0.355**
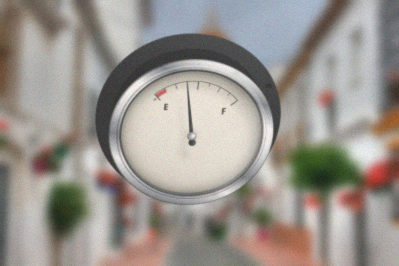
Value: **0.375**
